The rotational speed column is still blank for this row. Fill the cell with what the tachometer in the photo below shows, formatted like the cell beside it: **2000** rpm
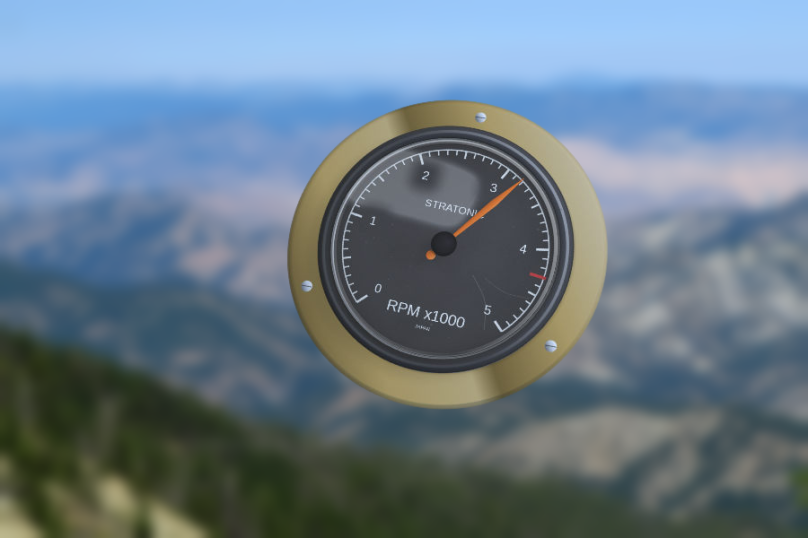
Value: **3200** rpm
